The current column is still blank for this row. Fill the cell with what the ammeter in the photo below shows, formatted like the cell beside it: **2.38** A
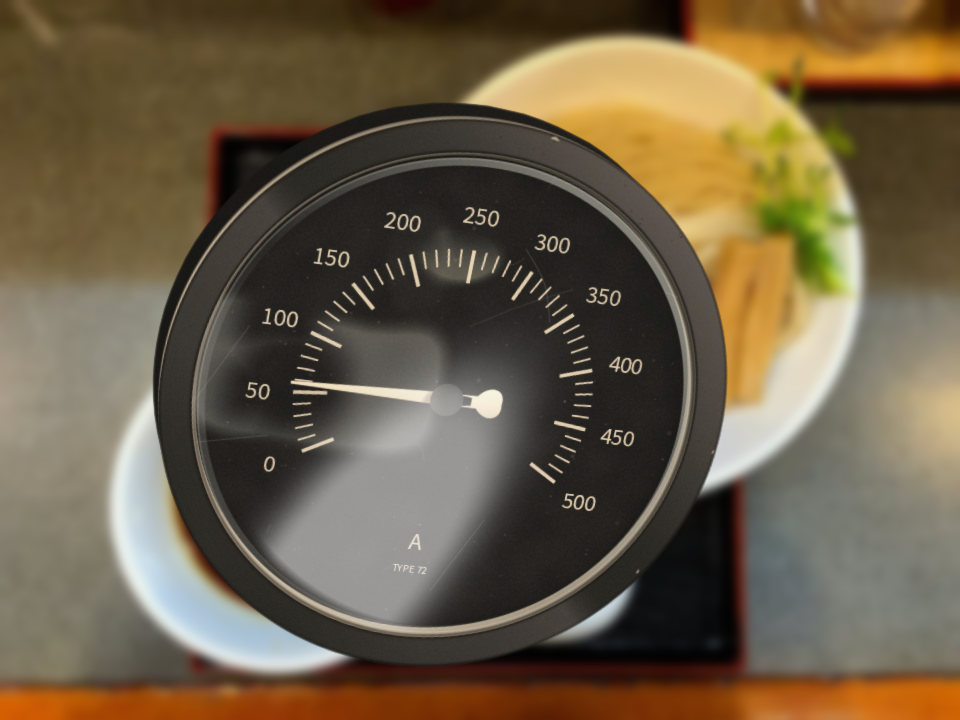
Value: **60** A
